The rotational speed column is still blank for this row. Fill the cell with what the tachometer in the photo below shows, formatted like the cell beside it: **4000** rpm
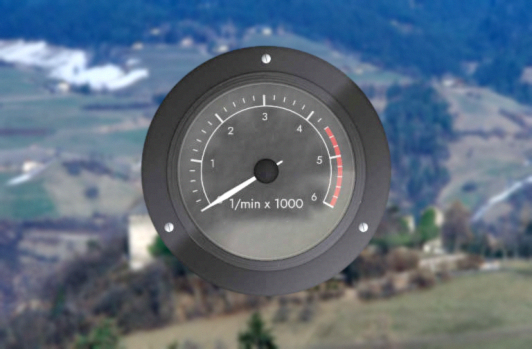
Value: **0** rpm
